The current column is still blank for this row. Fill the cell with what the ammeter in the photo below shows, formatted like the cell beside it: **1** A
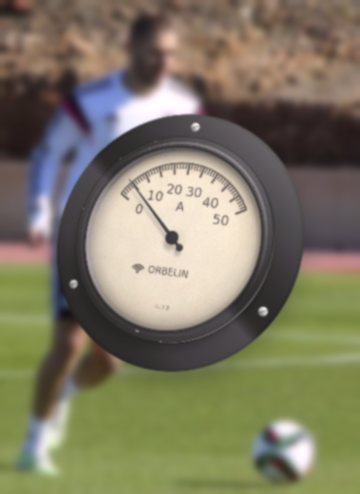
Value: **5** A
